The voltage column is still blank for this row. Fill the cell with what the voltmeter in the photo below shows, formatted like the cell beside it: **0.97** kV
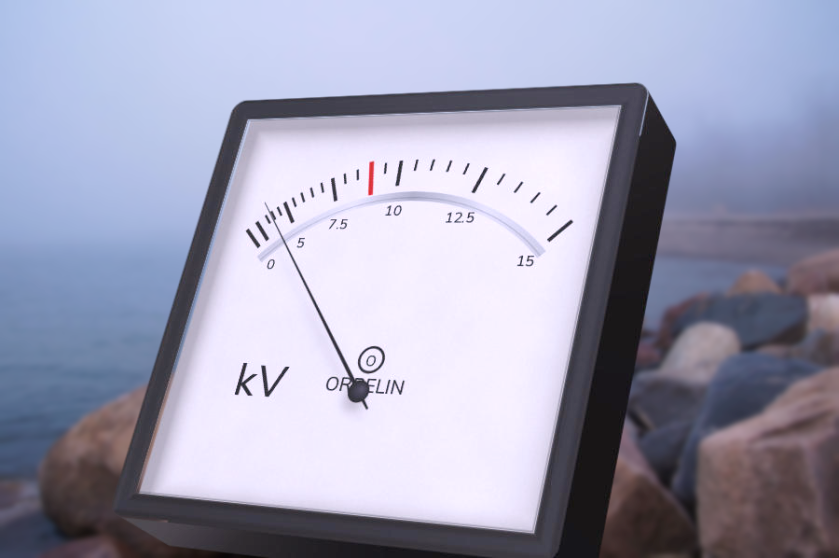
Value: **4** kV
